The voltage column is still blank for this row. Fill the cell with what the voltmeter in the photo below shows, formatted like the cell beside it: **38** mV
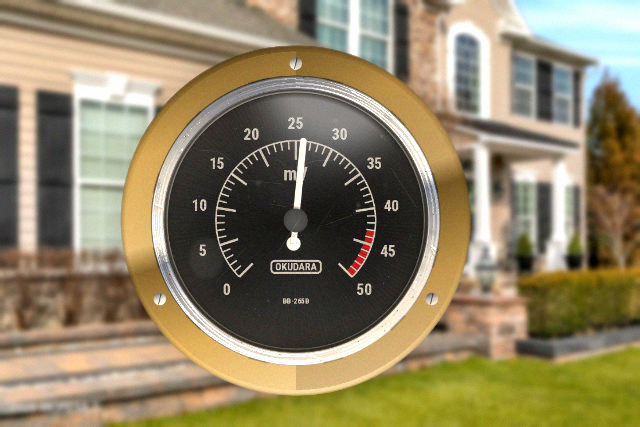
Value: **26** mV
